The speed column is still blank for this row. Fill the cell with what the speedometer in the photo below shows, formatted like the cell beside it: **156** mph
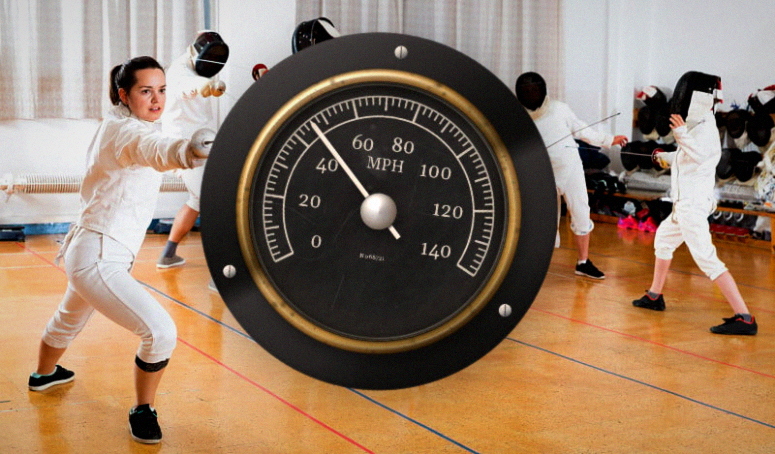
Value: **46** mph
